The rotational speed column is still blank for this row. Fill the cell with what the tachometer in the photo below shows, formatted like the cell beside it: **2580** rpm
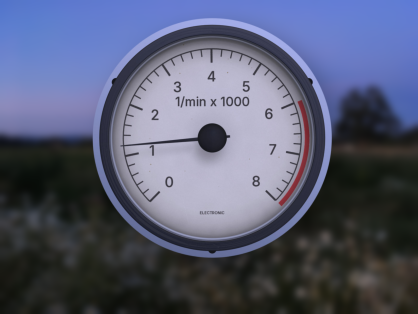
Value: **1200** rpm
